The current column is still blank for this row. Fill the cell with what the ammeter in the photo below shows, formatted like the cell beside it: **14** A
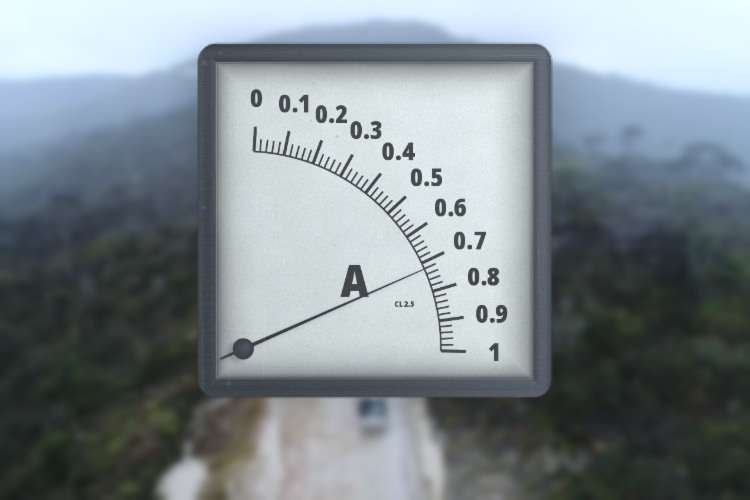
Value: **0.72** A
